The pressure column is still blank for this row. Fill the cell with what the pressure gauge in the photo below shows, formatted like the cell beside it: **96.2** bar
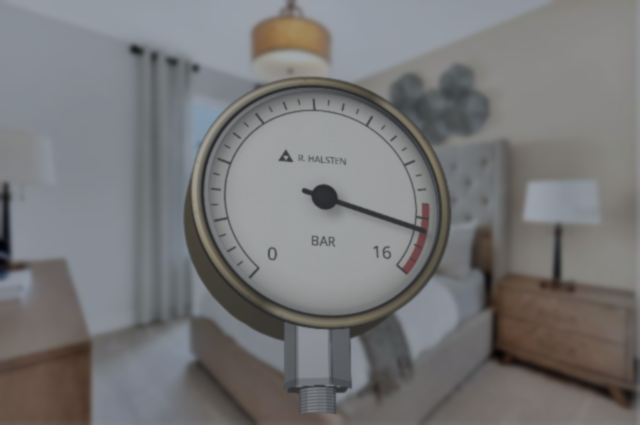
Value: **14.5** bar
